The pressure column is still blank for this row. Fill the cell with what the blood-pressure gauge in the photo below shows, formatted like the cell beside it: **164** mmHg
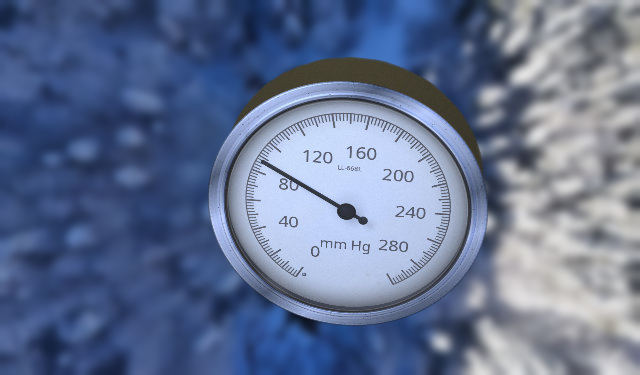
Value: **90** mmHg
